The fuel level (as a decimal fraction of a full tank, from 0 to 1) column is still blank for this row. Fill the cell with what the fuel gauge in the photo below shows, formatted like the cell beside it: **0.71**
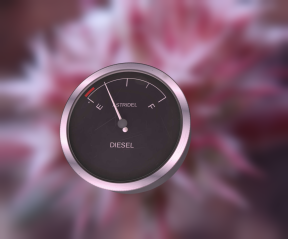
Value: **0.25**
